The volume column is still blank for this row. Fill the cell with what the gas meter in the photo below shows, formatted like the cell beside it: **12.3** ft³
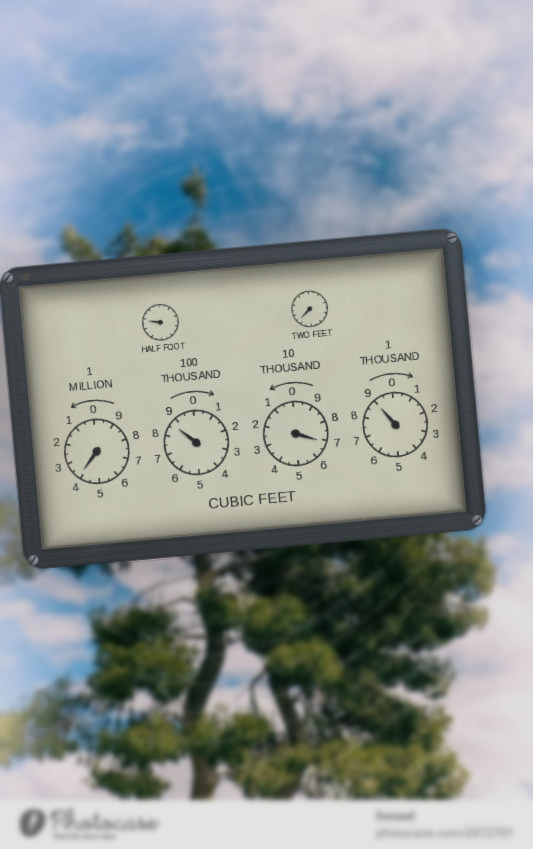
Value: **386900** ft³
